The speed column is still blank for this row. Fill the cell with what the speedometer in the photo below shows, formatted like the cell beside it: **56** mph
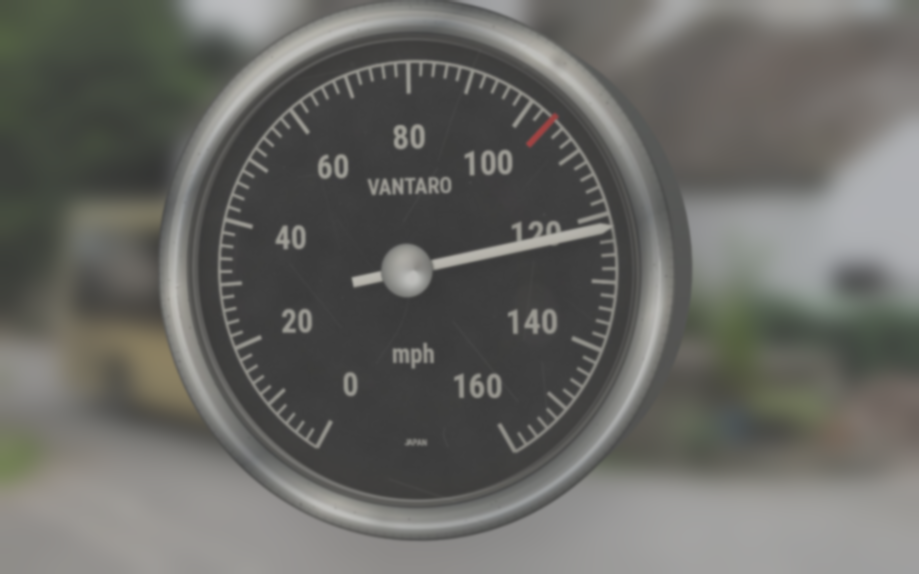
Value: **122** mph
